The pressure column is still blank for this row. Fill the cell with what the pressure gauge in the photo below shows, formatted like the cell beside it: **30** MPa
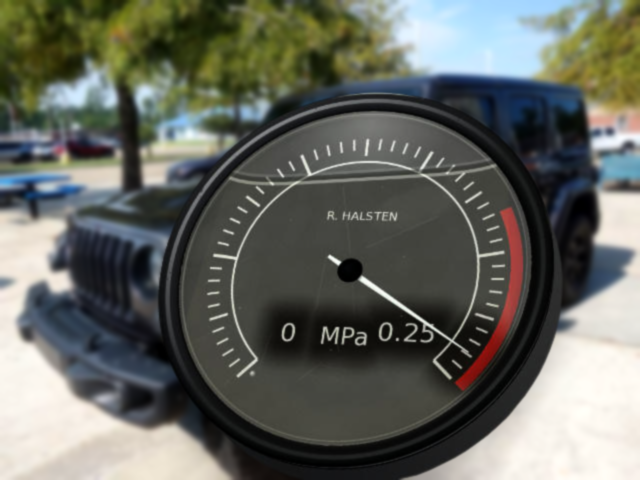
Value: **0.24** MPa
